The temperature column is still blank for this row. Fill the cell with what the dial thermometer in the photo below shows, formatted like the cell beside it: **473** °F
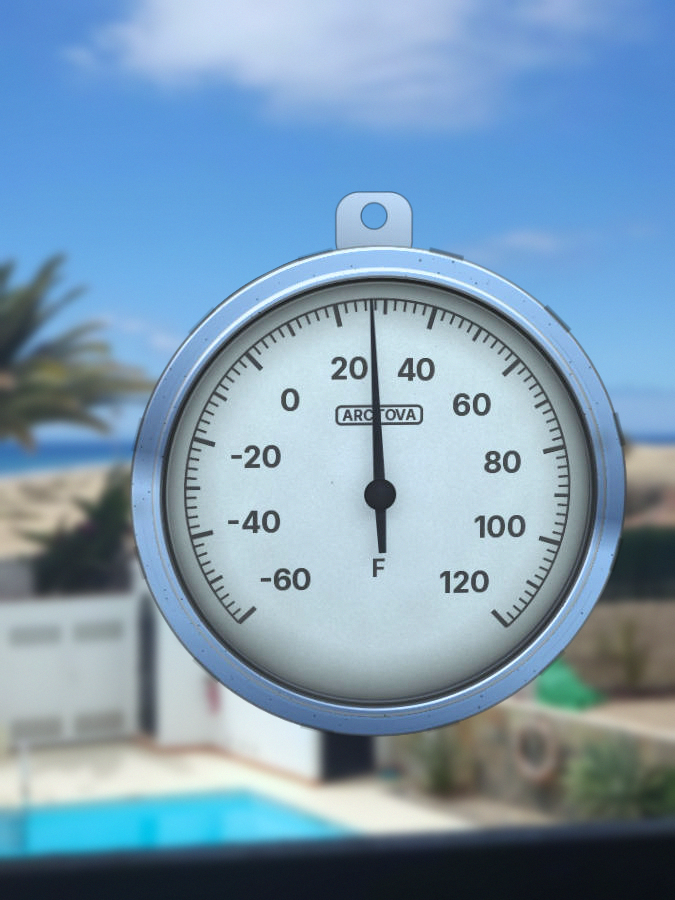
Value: **27** °F
